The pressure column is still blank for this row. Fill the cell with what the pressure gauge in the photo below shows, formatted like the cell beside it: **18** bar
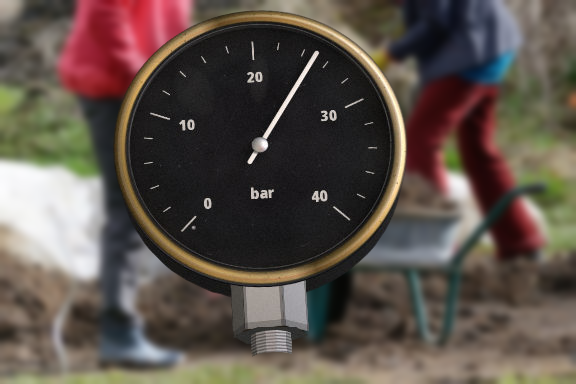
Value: **25** bar
